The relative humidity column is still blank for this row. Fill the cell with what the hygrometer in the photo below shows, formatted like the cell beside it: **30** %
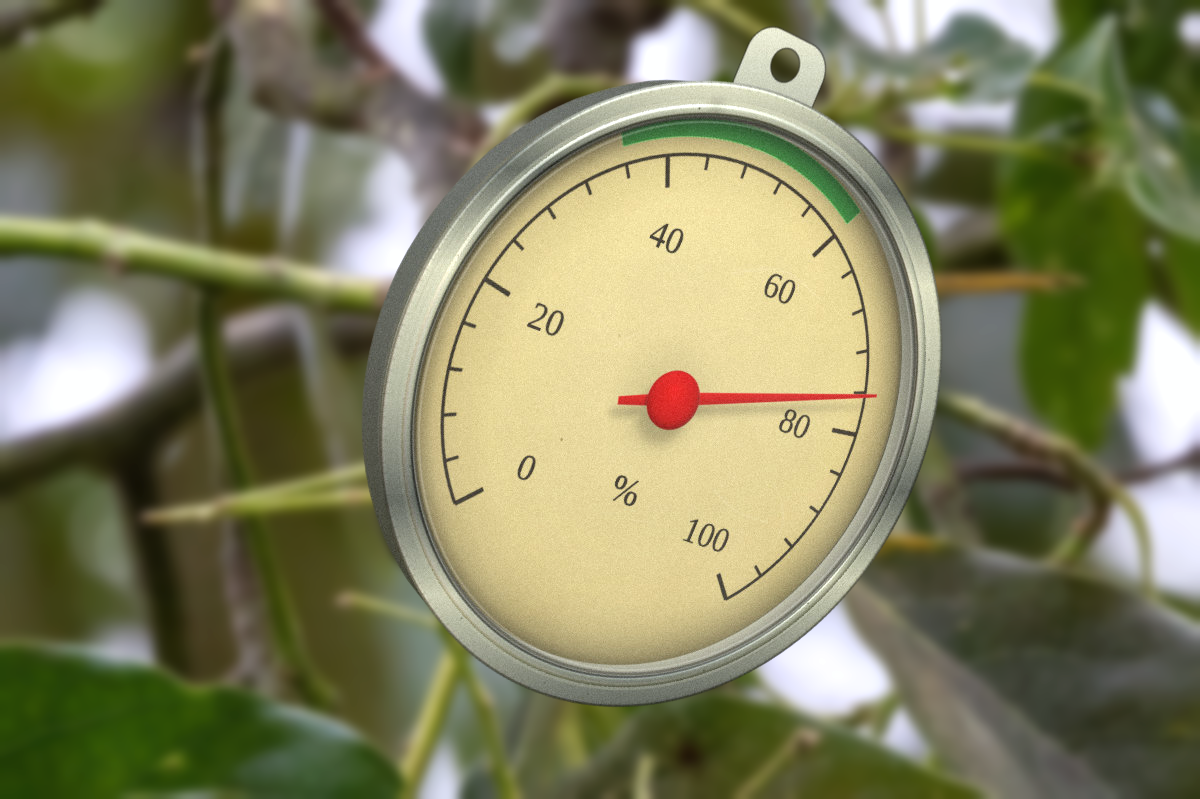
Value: **76** %
